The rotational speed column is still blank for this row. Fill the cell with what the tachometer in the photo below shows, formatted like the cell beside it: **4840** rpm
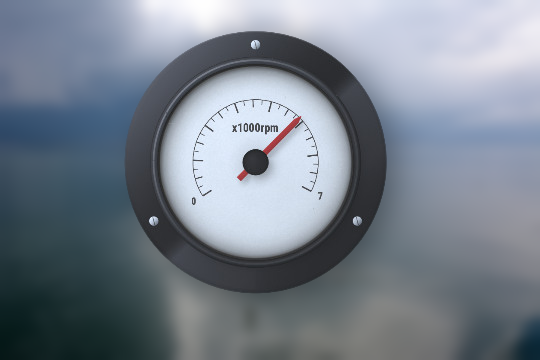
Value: **4875** rpm
